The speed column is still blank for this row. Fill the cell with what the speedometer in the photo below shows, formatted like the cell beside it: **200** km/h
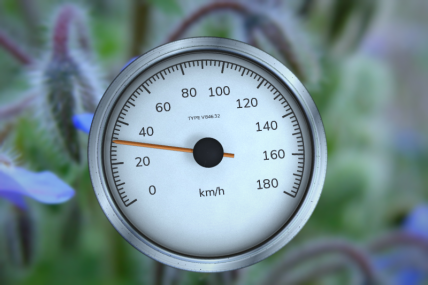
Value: **30** km/h
